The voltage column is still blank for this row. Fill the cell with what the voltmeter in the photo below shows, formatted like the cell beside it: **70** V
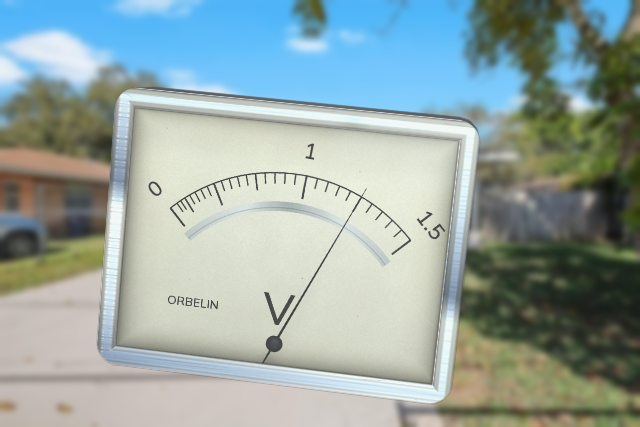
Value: **1.25** V
